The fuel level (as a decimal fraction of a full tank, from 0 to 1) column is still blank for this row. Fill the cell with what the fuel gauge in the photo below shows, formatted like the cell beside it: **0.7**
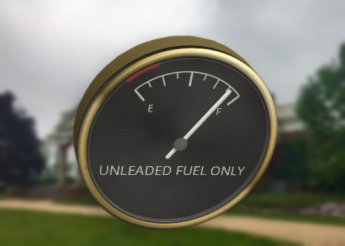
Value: **0.875**
